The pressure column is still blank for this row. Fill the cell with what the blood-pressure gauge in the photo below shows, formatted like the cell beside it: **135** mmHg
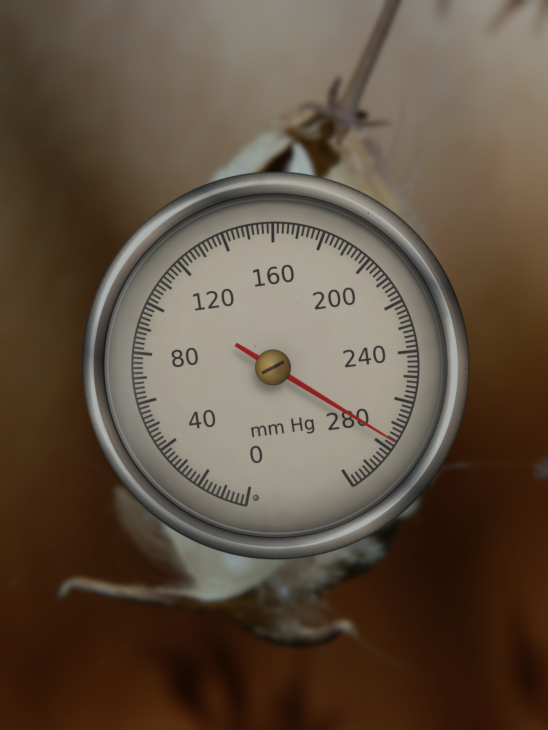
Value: **276** mmHg
